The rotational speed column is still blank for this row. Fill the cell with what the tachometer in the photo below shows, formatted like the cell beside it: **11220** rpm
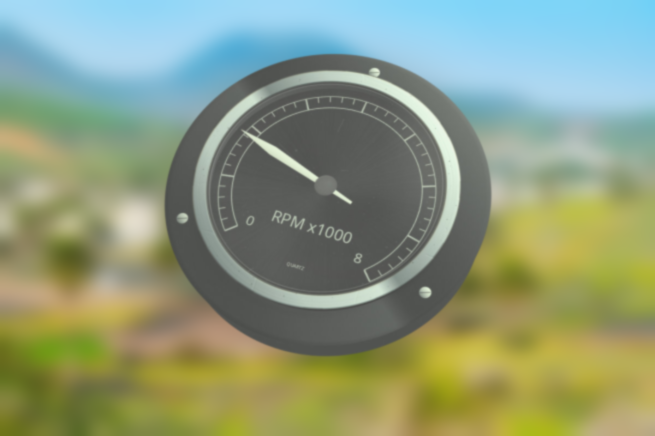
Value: **1800** rpm
